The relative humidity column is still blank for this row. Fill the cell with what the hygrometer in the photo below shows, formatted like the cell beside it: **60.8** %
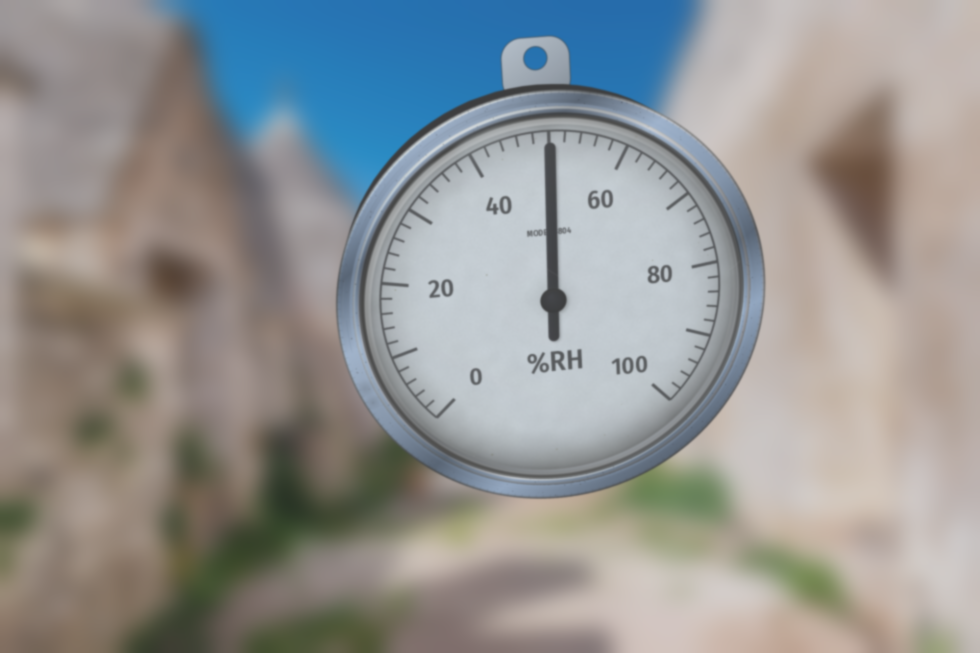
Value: **50** %
